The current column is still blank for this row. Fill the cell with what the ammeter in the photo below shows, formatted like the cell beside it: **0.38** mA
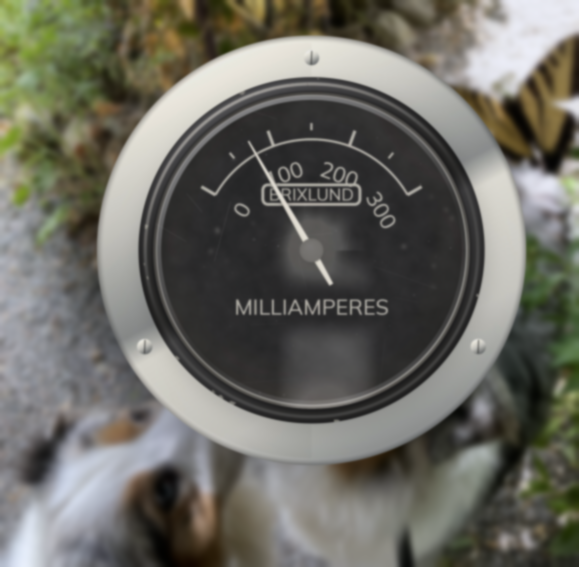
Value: **75** mA
